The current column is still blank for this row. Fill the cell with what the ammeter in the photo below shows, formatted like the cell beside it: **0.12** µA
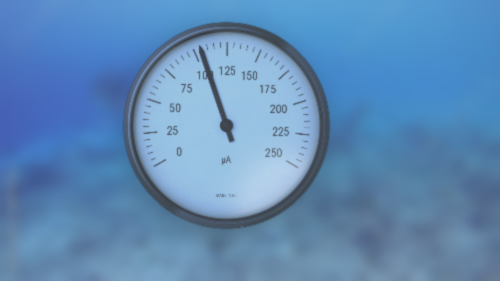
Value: **105** µA
